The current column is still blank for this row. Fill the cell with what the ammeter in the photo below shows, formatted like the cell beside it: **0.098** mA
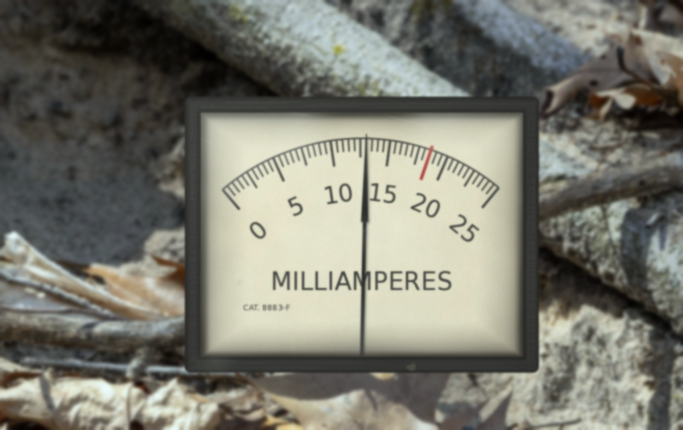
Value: **13** mA
